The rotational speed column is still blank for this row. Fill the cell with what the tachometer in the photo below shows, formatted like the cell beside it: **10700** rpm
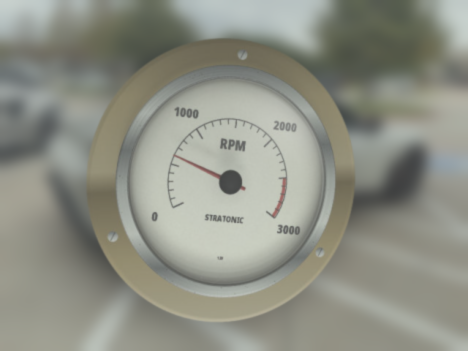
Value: **600** rpm
